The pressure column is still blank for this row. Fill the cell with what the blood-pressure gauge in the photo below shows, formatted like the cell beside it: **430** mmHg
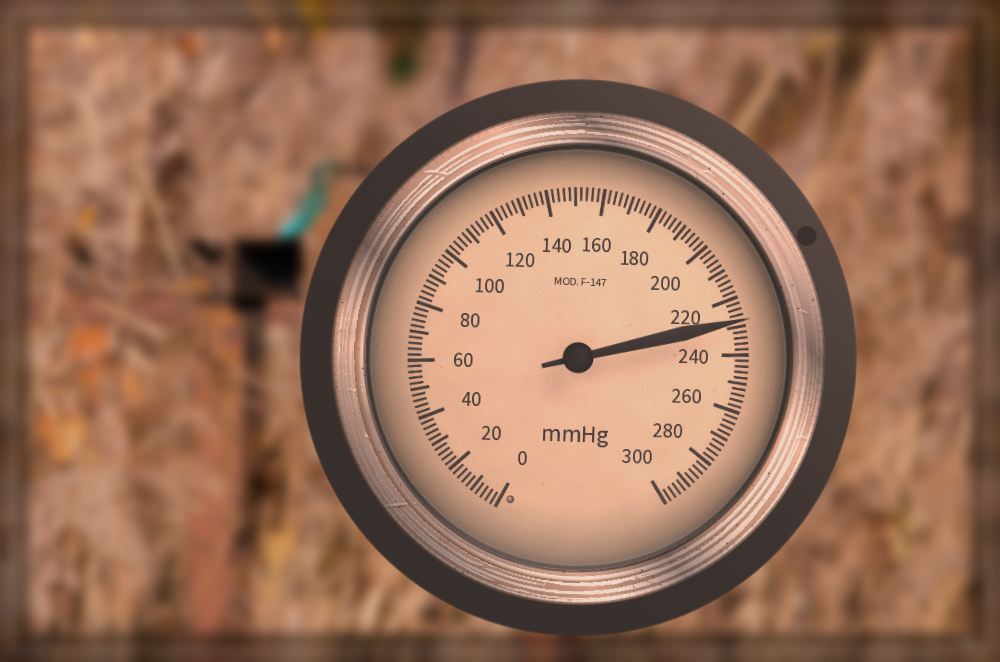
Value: **228** mmHg
